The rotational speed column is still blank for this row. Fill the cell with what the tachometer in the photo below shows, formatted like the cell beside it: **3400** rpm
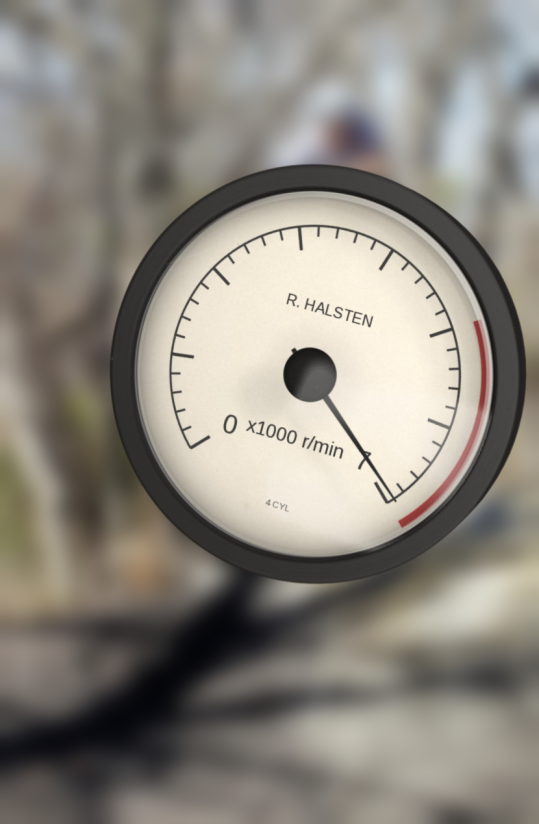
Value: **6900** rpm
